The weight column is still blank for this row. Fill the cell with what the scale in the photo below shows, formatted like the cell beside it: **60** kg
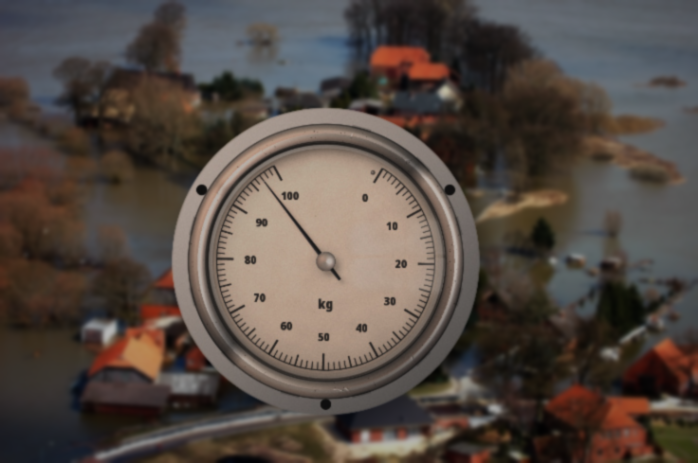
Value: **97** kg
